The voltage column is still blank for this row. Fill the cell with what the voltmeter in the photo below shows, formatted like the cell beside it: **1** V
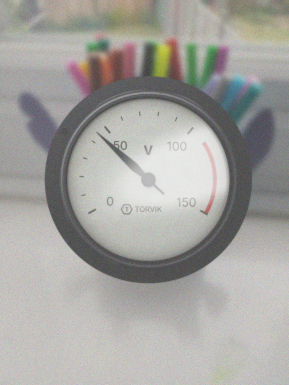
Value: **45** V
